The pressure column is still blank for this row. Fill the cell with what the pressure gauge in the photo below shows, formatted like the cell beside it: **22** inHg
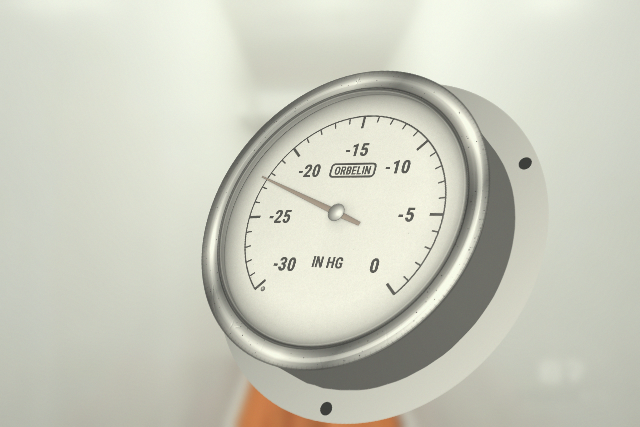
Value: **-22.5** inHg
